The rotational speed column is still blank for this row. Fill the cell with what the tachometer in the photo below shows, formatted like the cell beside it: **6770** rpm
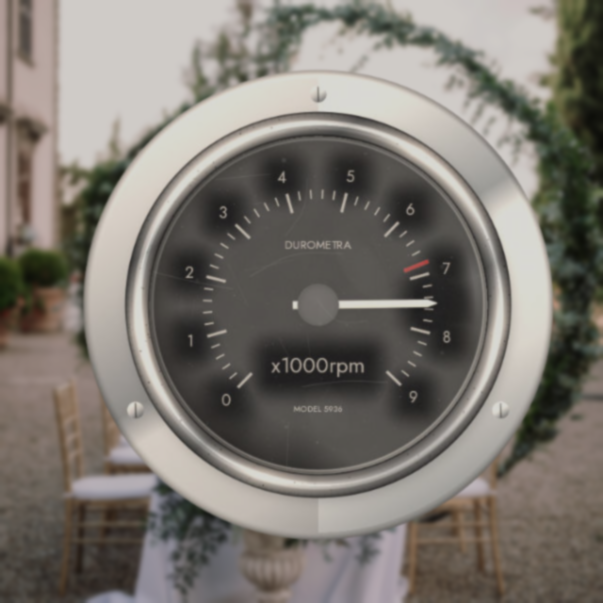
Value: **7500** rpm
